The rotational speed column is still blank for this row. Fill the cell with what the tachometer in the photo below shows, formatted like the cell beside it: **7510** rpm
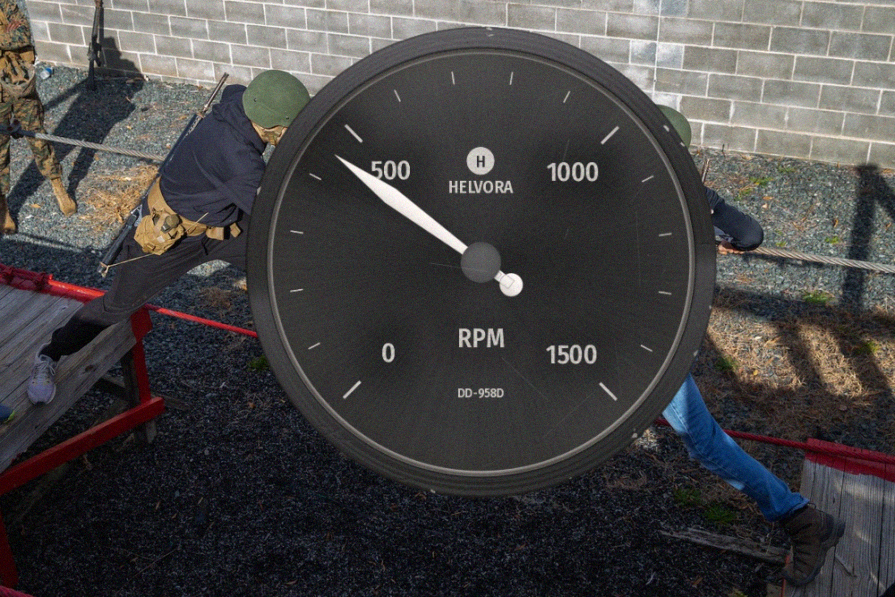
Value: **450** rpm
